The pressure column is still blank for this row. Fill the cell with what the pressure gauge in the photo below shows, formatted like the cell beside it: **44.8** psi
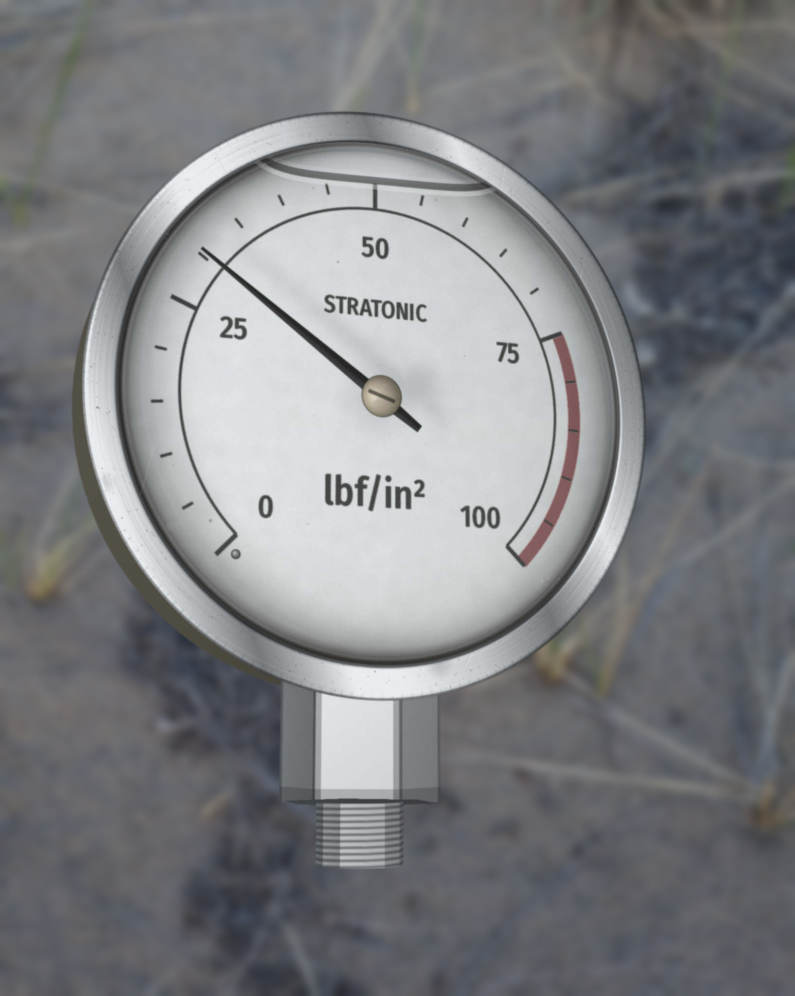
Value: **30** psi
